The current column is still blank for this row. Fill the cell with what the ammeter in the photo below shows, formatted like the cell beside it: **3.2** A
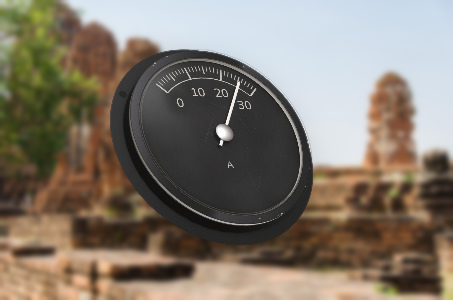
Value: **25** A
